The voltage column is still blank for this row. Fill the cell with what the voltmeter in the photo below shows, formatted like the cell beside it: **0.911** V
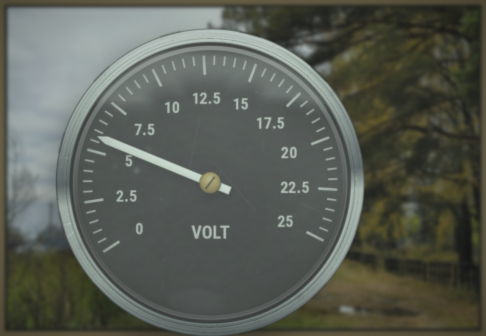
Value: **5.75** V
